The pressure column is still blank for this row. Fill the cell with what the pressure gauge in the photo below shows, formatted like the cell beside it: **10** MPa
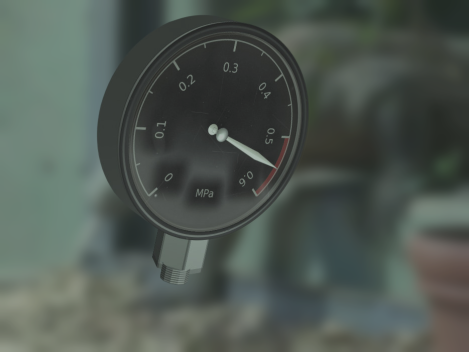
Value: **0.55** MPa
